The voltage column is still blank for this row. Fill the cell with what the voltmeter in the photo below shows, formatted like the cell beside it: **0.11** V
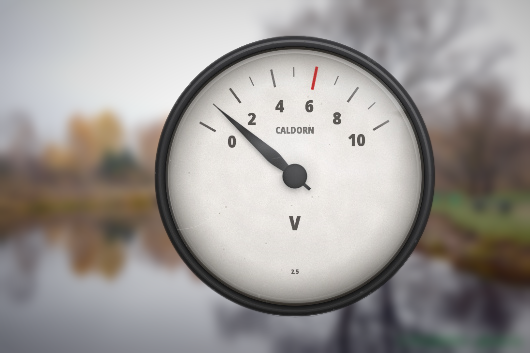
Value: **1** V
